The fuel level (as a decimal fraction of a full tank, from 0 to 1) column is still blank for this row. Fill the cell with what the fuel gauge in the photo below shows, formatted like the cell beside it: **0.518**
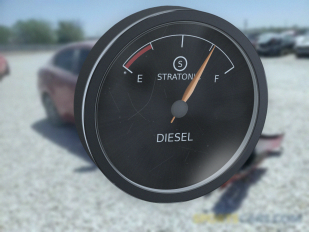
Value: **0.75**
